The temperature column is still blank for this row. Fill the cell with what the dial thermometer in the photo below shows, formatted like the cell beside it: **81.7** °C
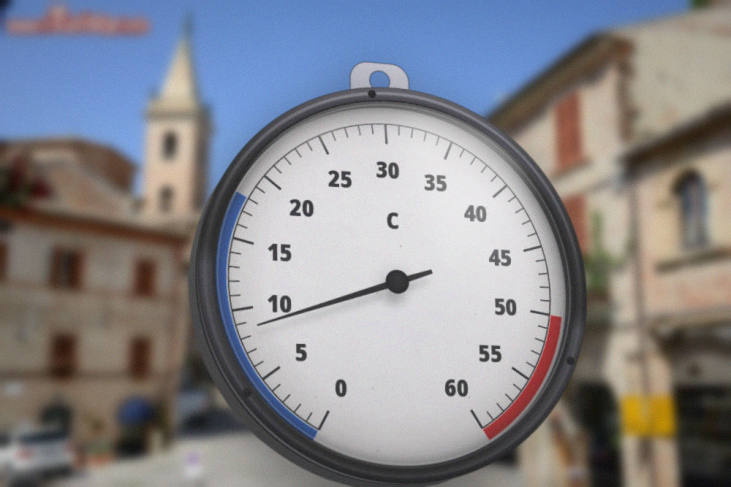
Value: **8.5** °C
